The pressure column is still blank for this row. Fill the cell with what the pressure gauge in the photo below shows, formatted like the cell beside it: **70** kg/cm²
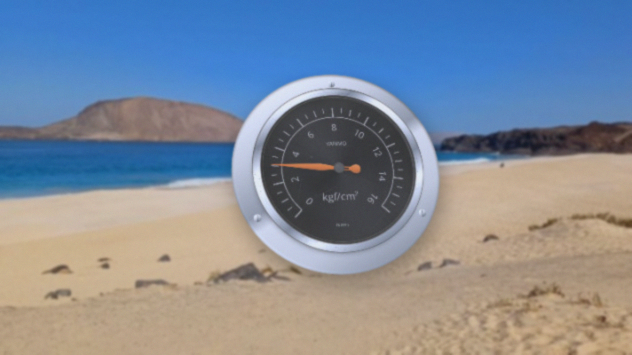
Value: **3** kg/cm²
